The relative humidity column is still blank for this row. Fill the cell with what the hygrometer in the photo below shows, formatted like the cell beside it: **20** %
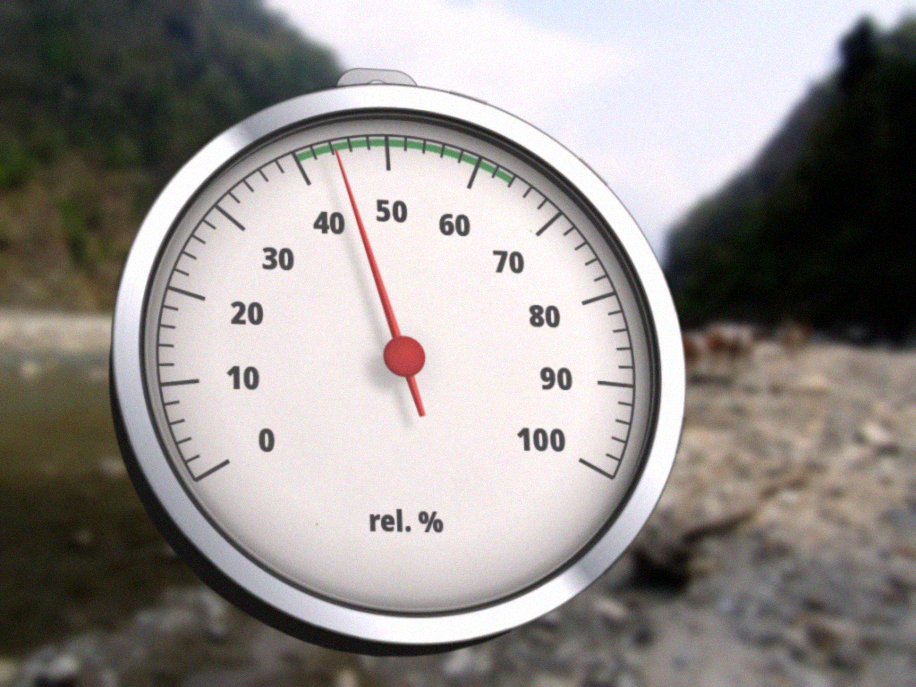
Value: **44** %
